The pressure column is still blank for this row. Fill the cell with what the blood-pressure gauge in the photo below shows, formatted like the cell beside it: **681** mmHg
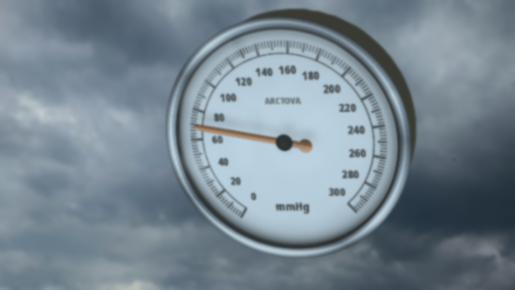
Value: **70** mmHg
